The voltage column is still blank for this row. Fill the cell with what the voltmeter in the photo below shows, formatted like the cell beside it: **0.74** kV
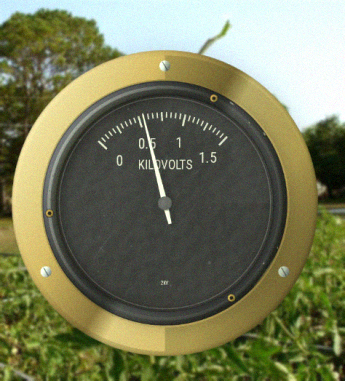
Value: **0.55** kV
